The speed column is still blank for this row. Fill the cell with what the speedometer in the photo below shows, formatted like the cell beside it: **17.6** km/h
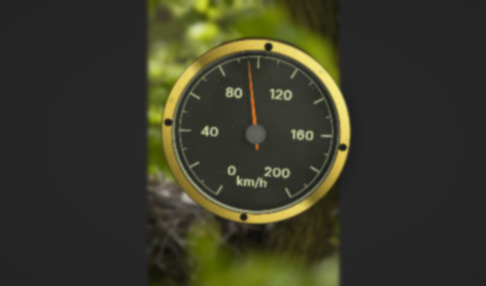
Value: **95** km/h
